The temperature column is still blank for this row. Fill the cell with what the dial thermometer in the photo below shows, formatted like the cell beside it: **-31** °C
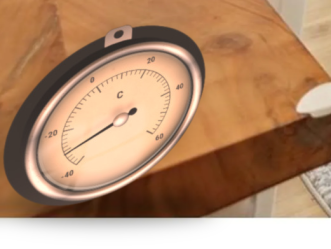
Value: **-30** °C
